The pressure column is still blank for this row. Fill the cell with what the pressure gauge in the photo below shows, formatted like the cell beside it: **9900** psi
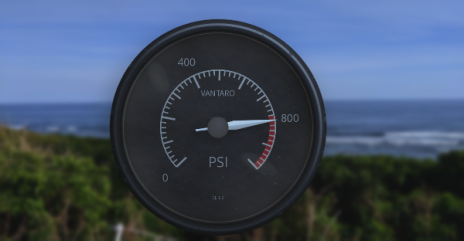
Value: **800** psi
